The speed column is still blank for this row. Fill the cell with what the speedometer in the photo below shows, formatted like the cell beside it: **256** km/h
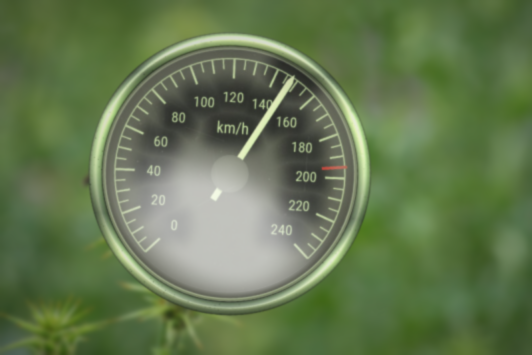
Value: **147.5** km/h
